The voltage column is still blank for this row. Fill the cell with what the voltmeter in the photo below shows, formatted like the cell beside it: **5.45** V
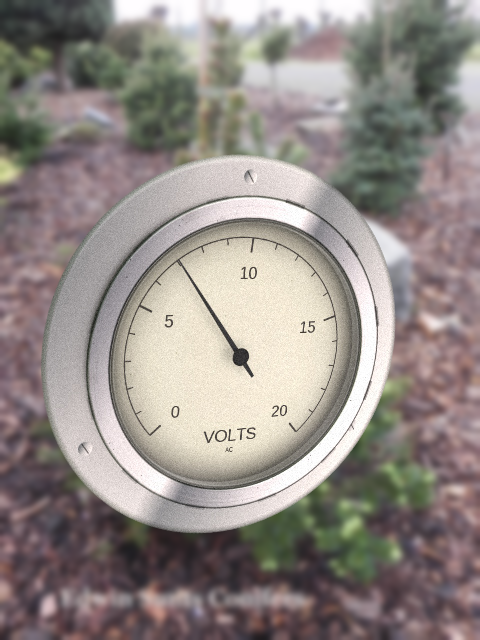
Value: **7** V
